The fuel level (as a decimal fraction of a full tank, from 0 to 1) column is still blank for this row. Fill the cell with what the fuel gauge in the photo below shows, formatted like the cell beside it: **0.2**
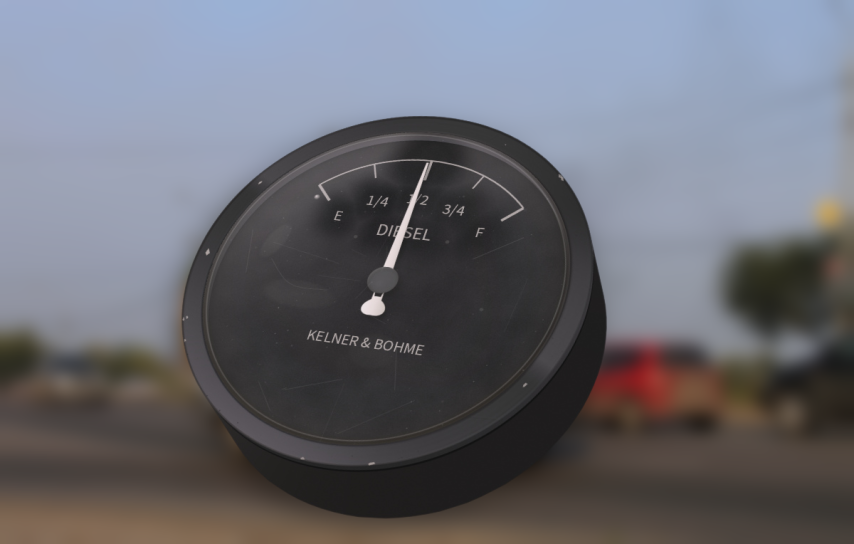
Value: **0.5**
